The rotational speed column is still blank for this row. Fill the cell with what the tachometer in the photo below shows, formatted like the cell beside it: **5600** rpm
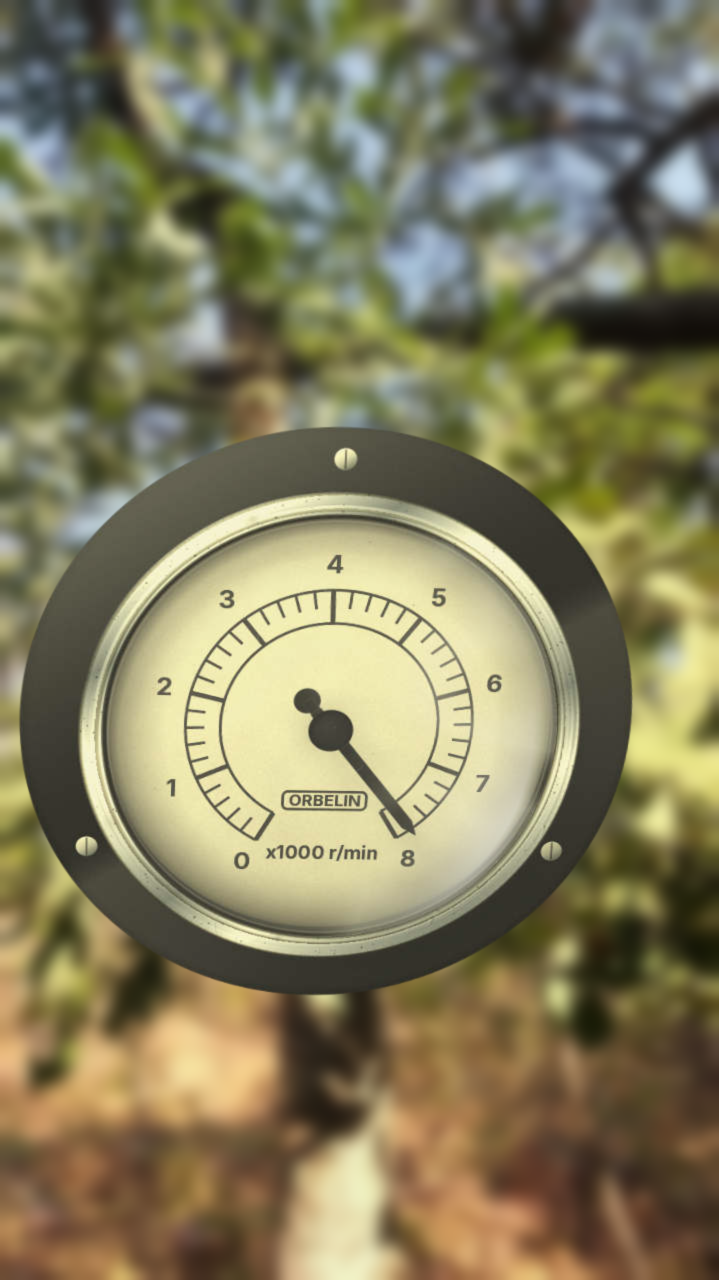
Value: **7800** rpm
